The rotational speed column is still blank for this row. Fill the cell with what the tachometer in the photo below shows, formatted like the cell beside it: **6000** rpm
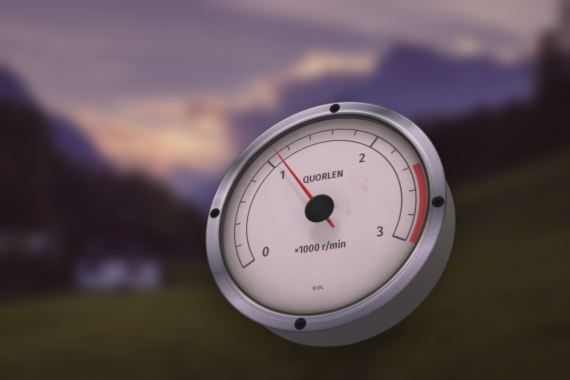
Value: **1100** rpm
